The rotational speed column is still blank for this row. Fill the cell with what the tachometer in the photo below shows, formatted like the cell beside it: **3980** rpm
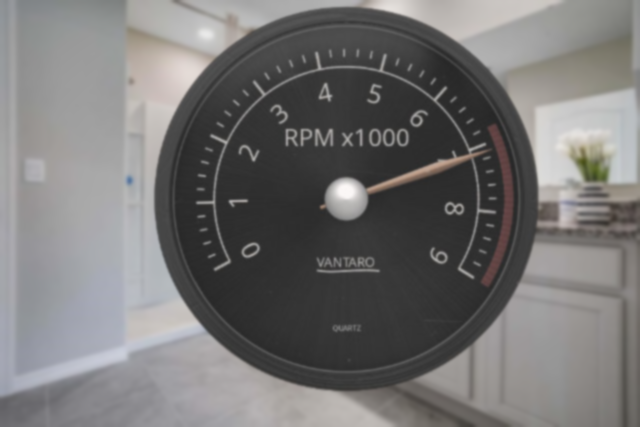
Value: **7100** rpm
